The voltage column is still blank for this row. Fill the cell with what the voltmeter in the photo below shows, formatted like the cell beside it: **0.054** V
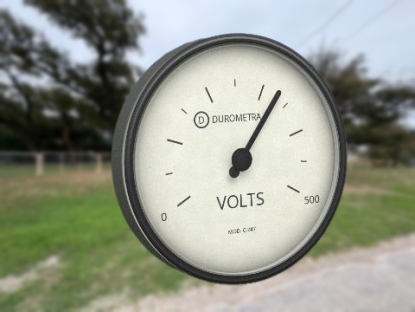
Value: **325** V
